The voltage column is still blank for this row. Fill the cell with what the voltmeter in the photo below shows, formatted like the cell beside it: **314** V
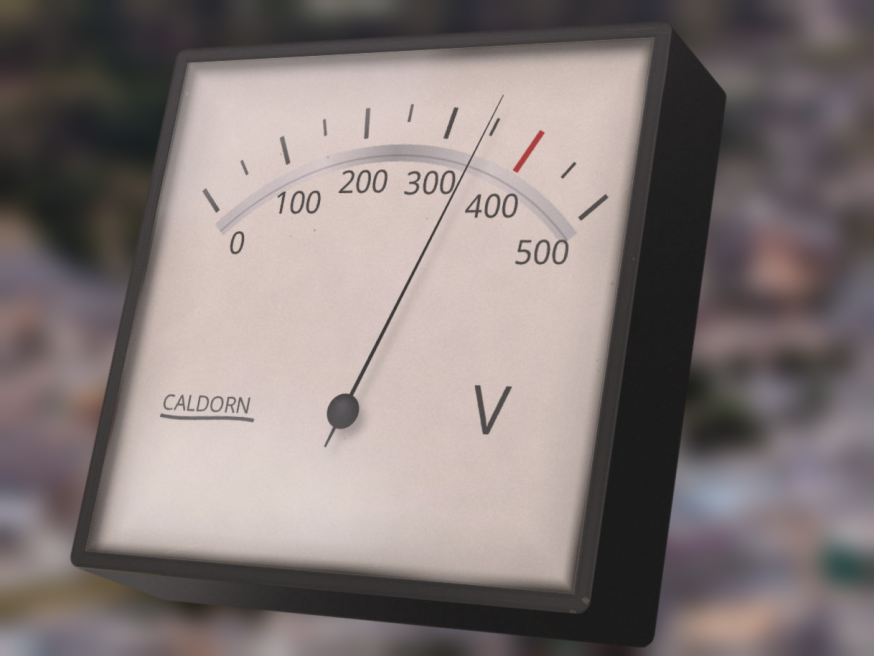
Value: **350** V
